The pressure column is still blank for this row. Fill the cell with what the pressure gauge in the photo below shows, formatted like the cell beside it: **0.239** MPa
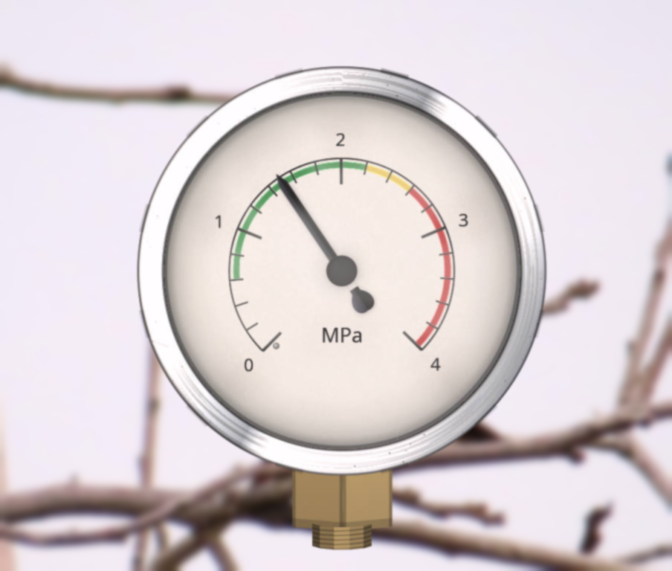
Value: **1.5** MPa
